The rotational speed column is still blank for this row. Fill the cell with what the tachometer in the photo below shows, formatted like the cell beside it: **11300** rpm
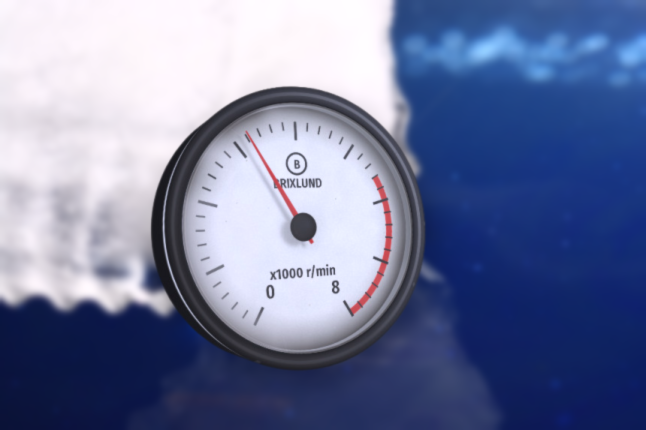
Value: **3200** rpm
